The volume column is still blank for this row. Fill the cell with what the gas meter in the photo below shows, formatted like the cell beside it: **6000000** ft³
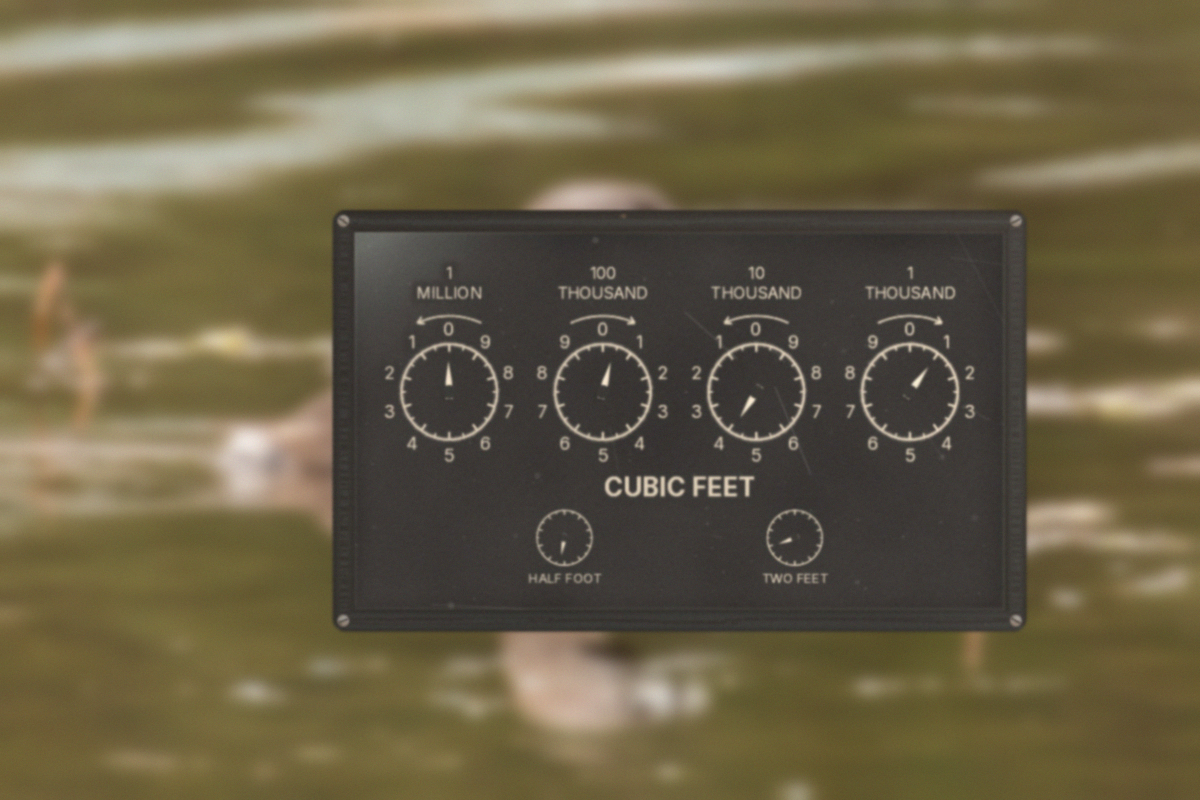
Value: **4100** ft³
